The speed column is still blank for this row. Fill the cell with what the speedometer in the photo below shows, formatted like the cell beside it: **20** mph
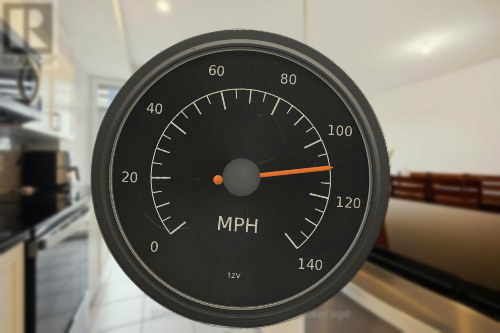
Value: **110** mph
